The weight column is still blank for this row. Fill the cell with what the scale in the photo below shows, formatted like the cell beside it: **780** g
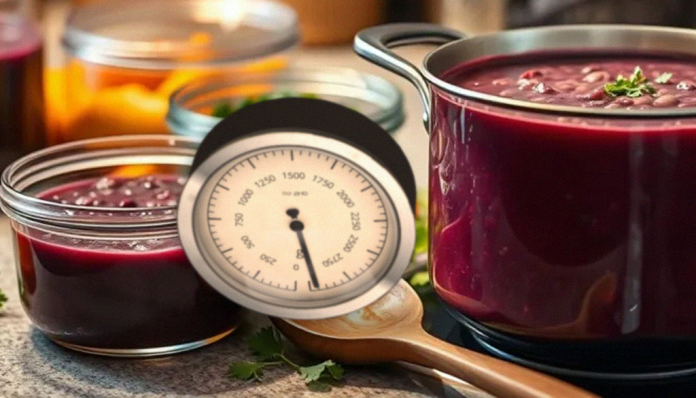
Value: **2950** g
